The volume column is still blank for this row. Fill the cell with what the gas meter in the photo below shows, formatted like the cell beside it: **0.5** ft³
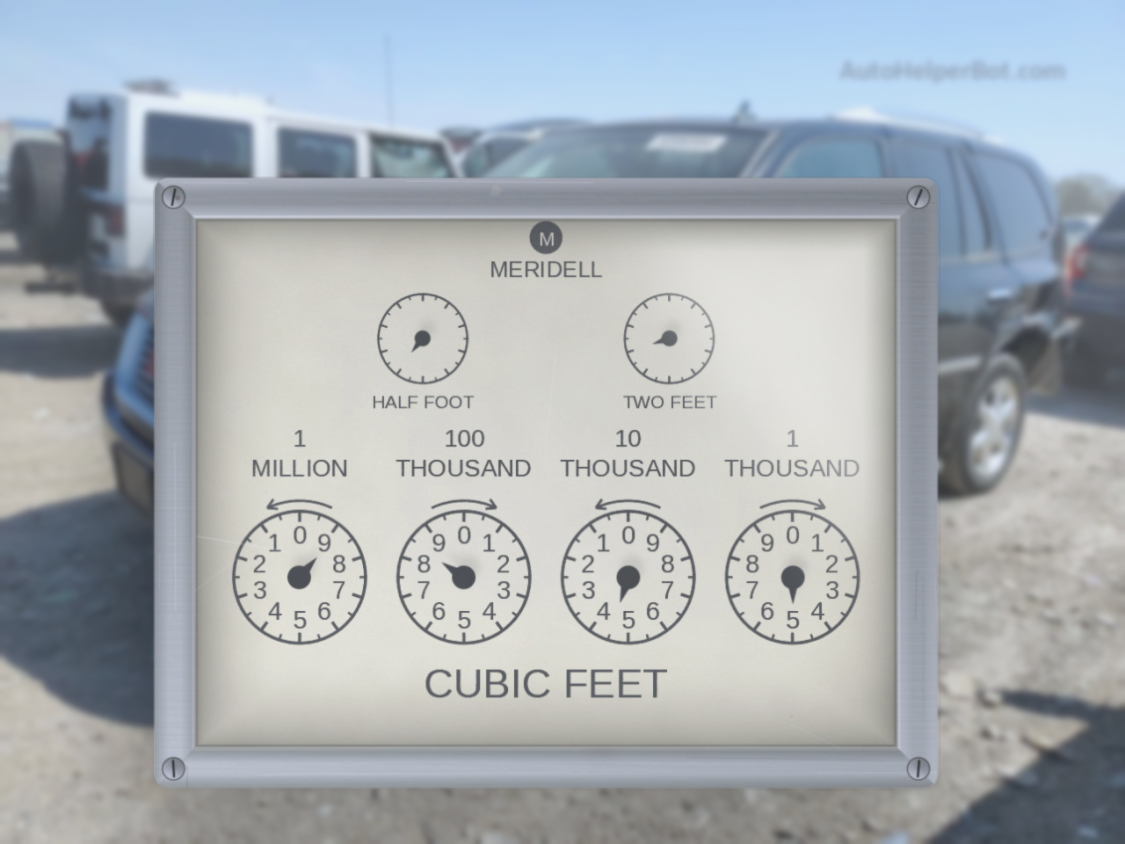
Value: **884500** ft³
